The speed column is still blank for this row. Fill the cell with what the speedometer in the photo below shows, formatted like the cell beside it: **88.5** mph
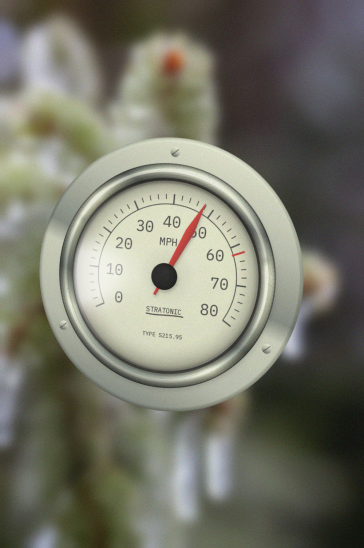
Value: **48** mph
